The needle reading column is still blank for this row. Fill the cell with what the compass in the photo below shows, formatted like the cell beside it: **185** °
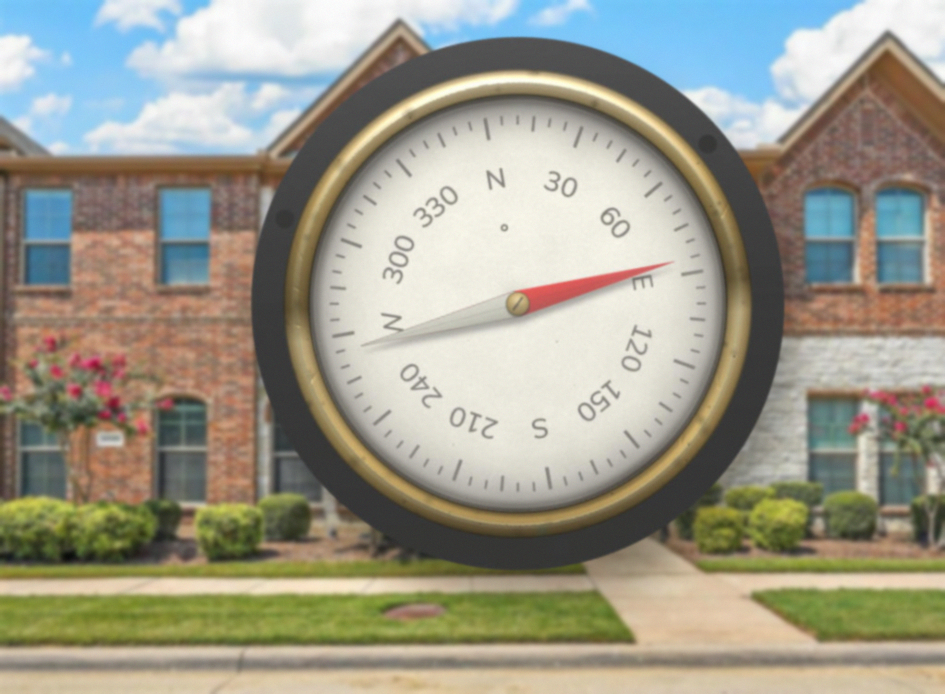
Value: **85** °
